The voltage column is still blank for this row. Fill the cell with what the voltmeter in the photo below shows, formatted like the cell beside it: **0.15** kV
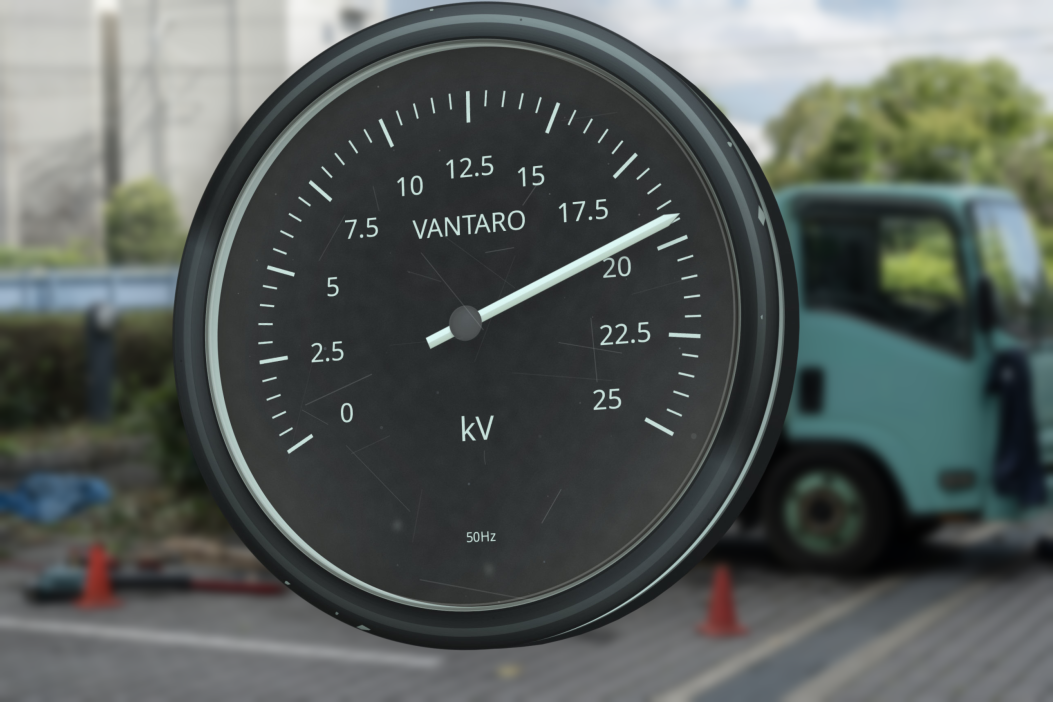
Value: **19.5** kV
